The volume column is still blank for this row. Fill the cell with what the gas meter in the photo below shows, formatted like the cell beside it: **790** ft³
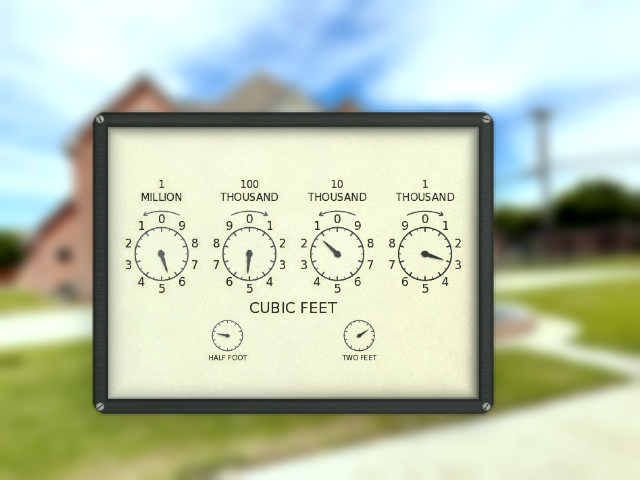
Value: **551300** ft³
